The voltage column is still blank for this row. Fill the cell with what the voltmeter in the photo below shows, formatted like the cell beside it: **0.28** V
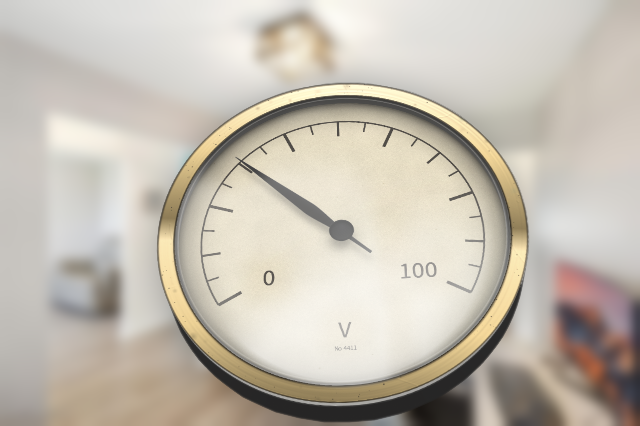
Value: **30** V
